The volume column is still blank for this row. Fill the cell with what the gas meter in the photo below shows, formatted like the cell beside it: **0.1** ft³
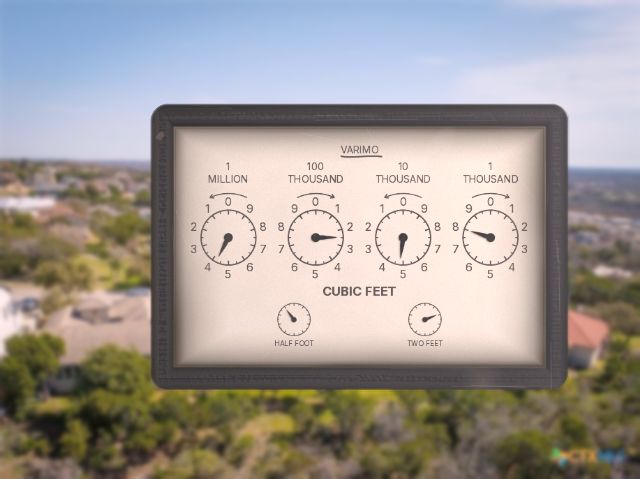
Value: **424800** ft³
